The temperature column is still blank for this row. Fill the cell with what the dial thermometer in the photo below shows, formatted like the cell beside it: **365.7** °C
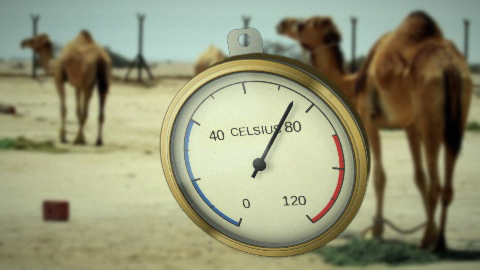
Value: **75** °C
